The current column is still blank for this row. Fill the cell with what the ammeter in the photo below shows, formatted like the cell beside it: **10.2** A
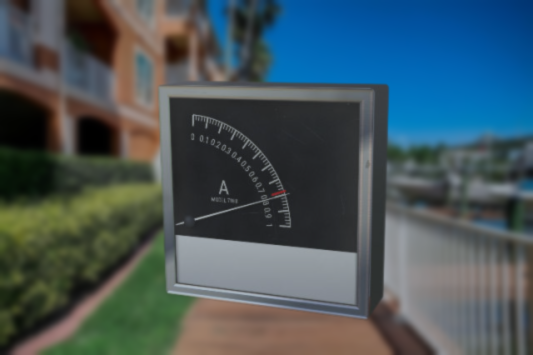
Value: **0.8** A
